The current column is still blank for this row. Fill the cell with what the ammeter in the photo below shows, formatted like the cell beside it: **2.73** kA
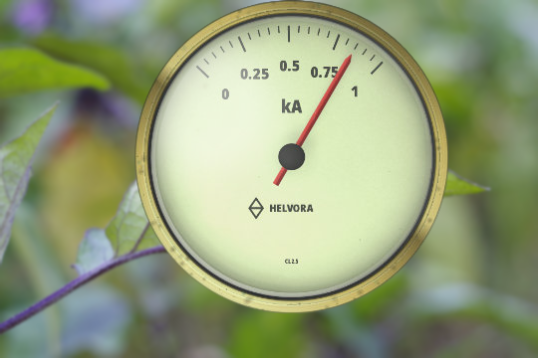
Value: **0.85** kA
